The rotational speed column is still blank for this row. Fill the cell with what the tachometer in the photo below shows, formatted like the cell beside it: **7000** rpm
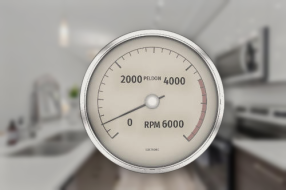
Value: **400** rpm
